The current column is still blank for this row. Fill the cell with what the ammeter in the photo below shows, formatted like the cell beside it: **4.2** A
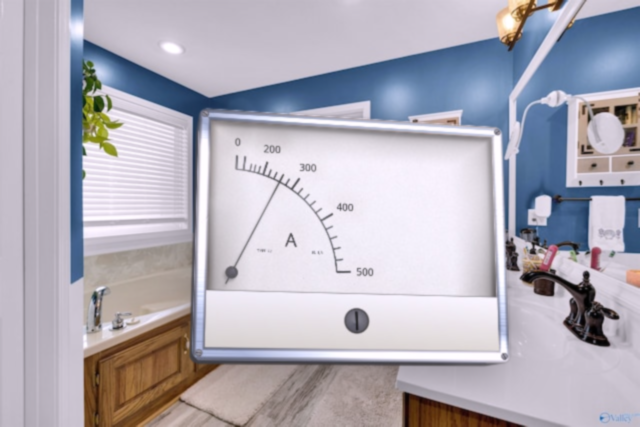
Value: **260** A
